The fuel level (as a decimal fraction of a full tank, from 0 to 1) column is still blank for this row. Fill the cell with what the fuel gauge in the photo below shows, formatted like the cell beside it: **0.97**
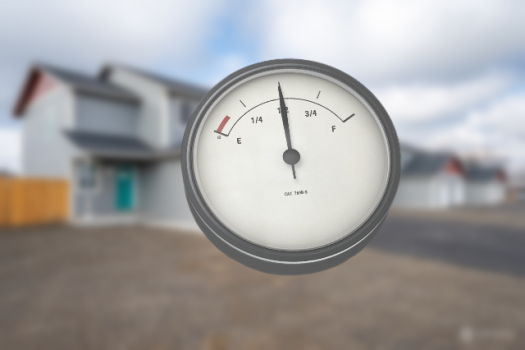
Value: **0.5**
